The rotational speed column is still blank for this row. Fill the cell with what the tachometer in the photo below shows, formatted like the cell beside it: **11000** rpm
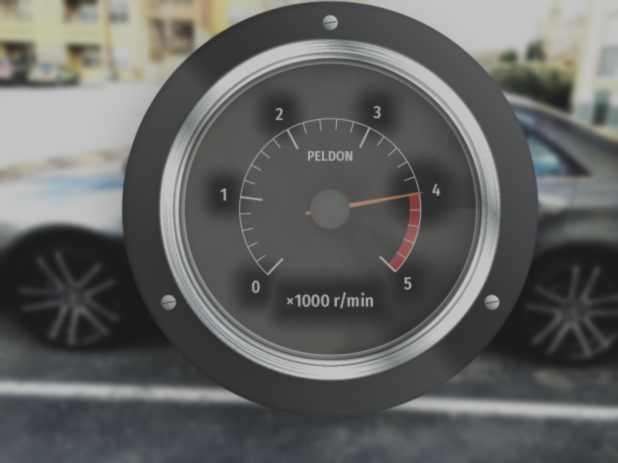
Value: **4000** rpm
